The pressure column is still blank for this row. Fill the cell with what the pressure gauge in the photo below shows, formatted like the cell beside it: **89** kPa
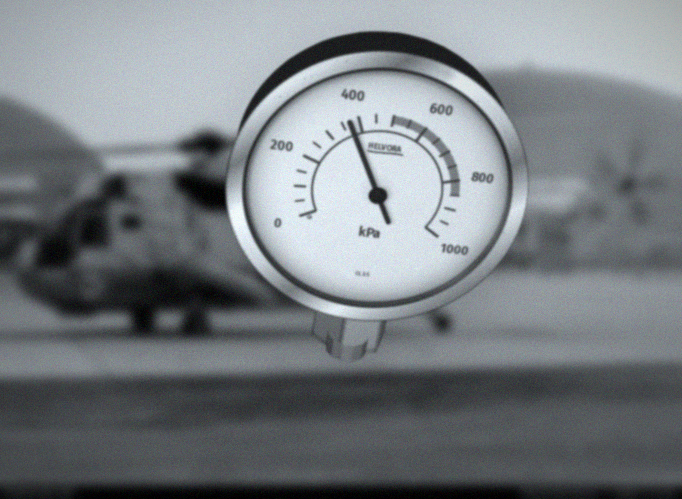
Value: **375** kPa
